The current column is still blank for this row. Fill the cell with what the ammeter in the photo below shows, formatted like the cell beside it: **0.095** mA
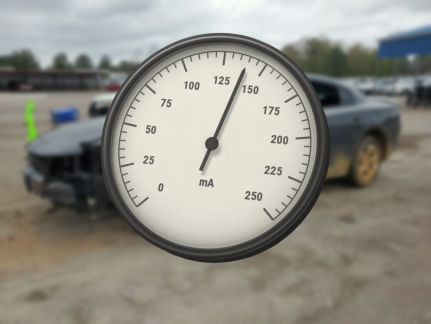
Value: **140** mA
